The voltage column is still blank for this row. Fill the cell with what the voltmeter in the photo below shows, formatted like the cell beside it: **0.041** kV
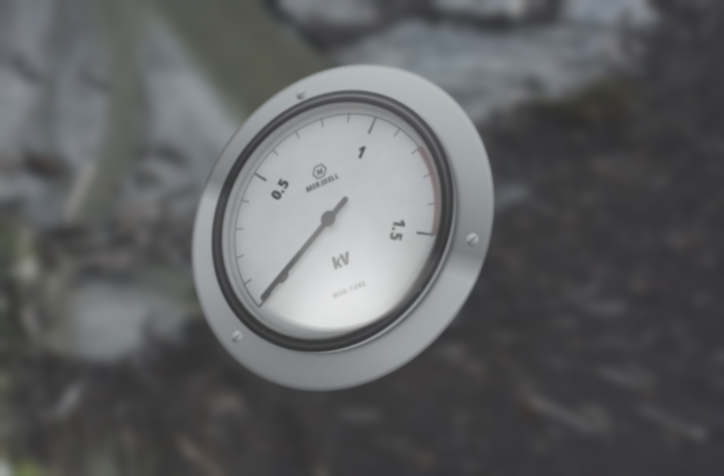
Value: **0** kV
